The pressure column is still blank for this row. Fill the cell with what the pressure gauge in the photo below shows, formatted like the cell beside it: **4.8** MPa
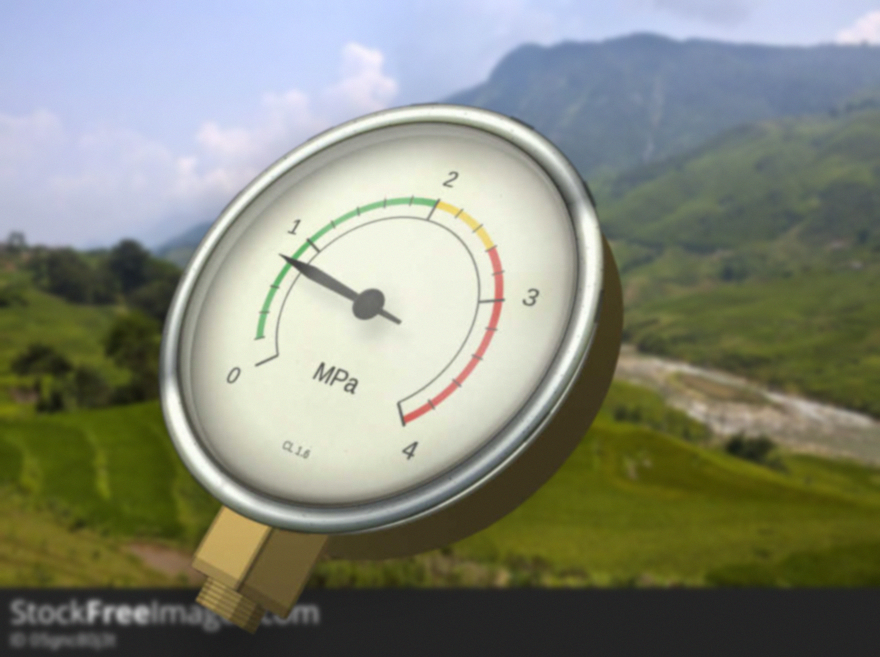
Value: **0.8** MPa
